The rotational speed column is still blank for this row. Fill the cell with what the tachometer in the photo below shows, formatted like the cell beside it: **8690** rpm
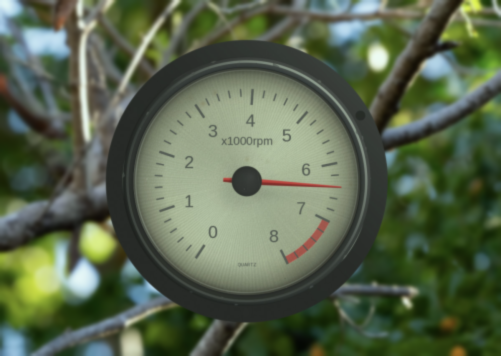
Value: **6400** rpm
